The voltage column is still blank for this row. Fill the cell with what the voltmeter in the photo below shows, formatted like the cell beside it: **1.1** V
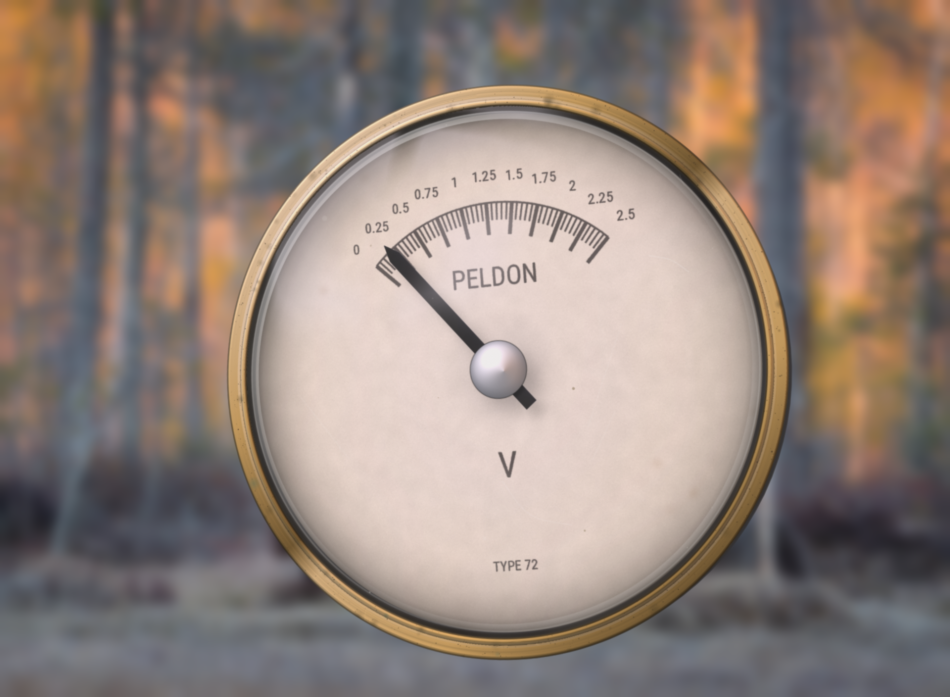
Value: **0.2** V
